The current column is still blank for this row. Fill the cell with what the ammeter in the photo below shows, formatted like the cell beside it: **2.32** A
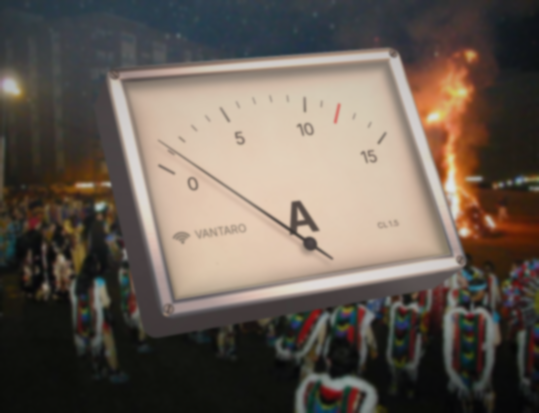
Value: **1** A
